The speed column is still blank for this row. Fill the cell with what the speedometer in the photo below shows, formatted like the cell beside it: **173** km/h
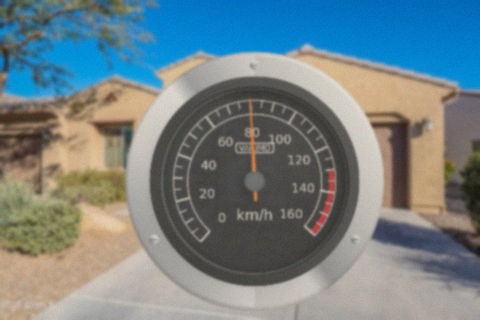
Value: **80** km/h
